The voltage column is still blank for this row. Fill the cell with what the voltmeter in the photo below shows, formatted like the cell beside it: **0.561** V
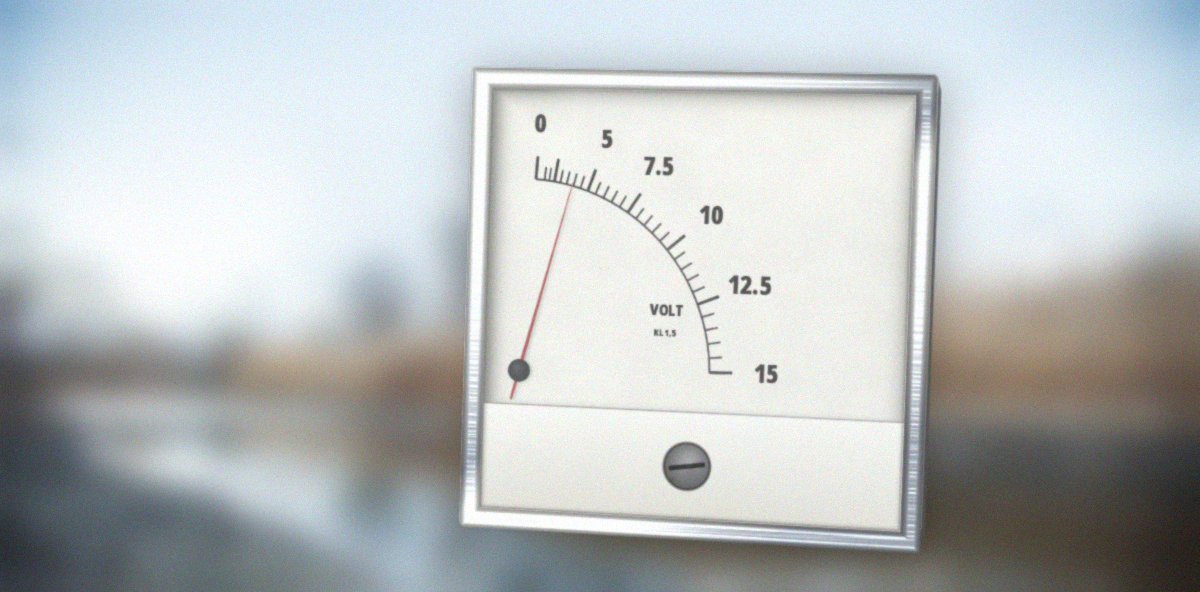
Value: **4** V
